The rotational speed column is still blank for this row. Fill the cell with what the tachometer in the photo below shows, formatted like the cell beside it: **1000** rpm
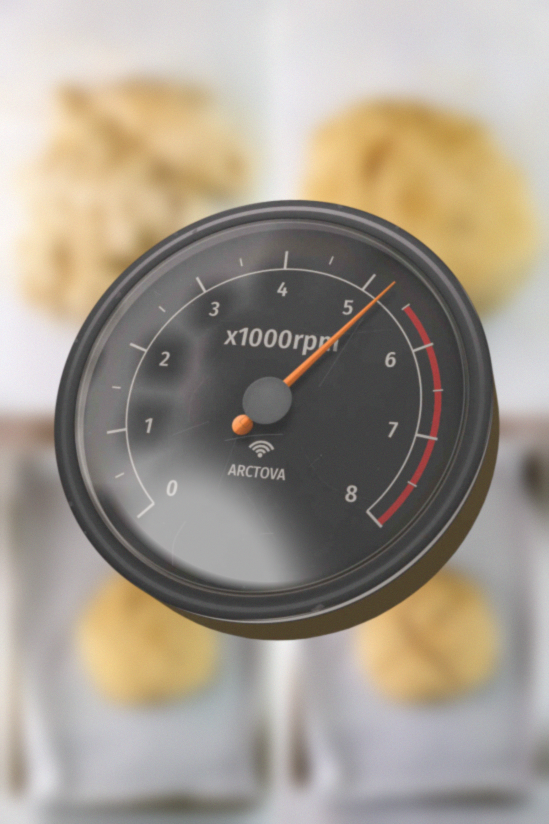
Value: **5250** rpm
